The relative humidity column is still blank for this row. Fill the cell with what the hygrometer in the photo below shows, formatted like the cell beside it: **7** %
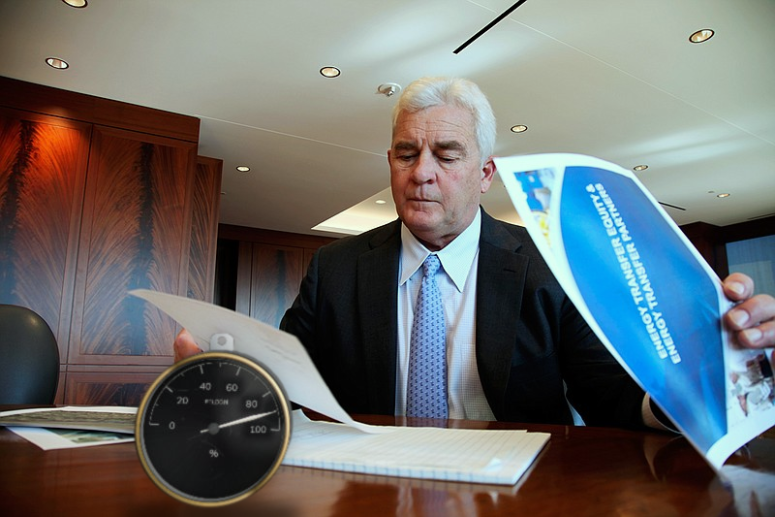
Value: **90** %
